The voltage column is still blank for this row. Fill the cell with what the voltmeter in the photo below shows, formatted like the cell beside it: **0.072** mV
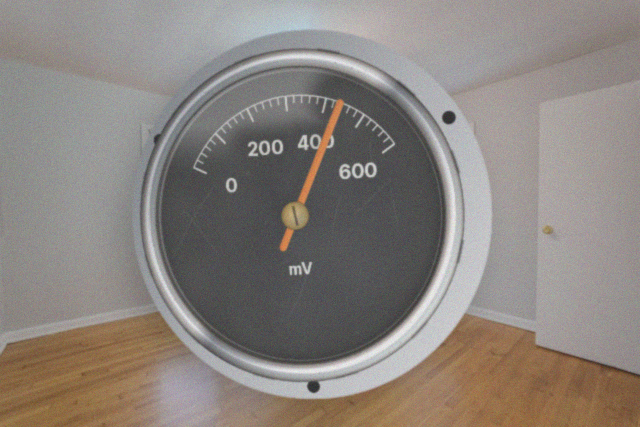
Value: **440** mV
